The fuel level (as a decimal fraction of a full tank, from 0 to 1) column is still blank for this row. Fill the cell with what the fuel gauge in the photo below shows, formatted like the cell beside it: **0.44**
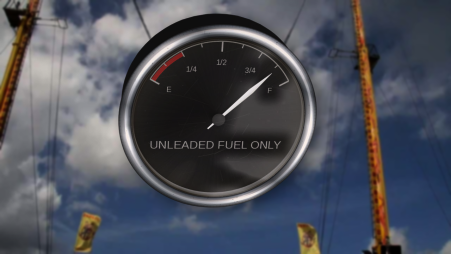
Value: **0.875**
